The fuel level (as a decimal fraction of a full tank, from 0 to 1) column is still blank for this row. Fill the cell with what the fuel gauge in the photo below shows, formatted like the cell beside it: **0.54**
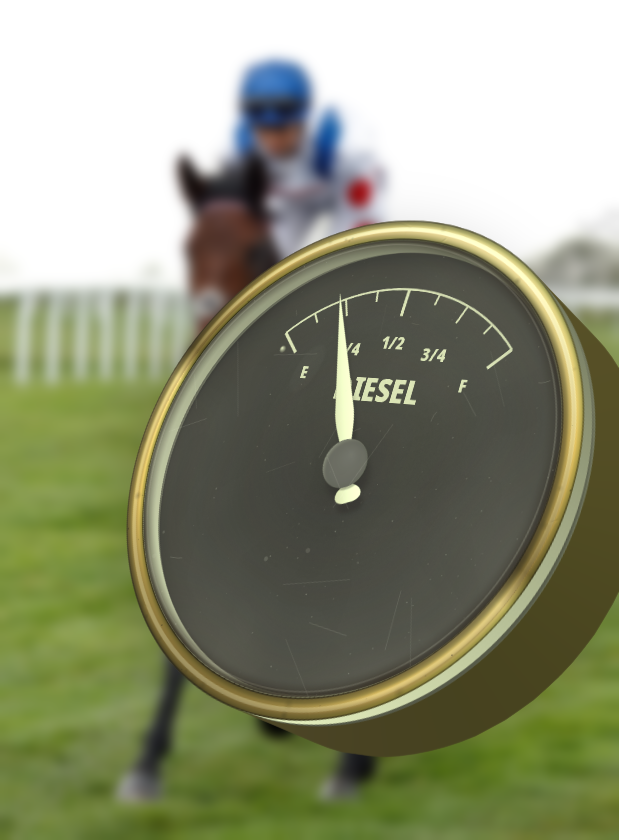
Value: **0.25**
